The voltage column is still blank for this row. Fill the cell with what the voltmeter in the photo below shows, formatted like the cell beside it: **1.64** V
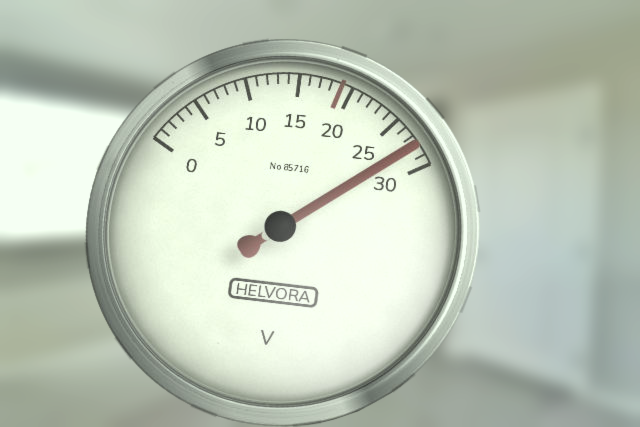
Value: **28** V
